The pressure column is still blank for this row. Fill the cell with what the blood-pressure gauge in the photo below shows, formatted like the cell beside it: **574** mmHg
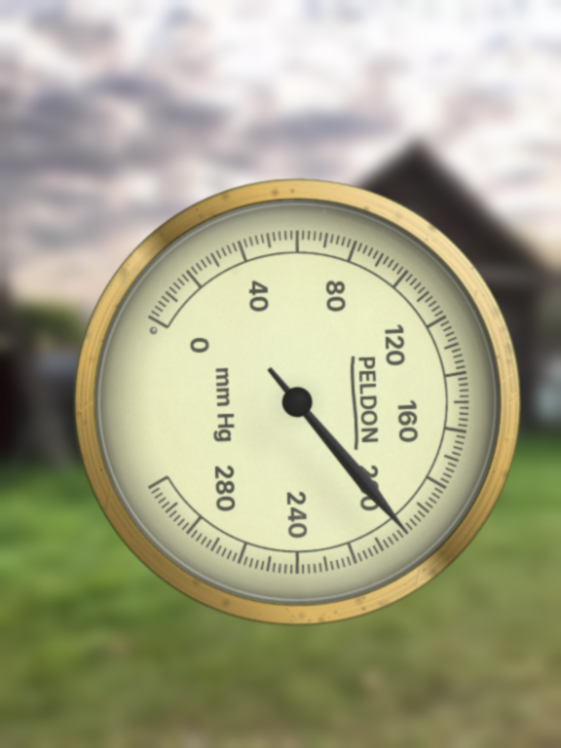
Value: **200** mmHg
